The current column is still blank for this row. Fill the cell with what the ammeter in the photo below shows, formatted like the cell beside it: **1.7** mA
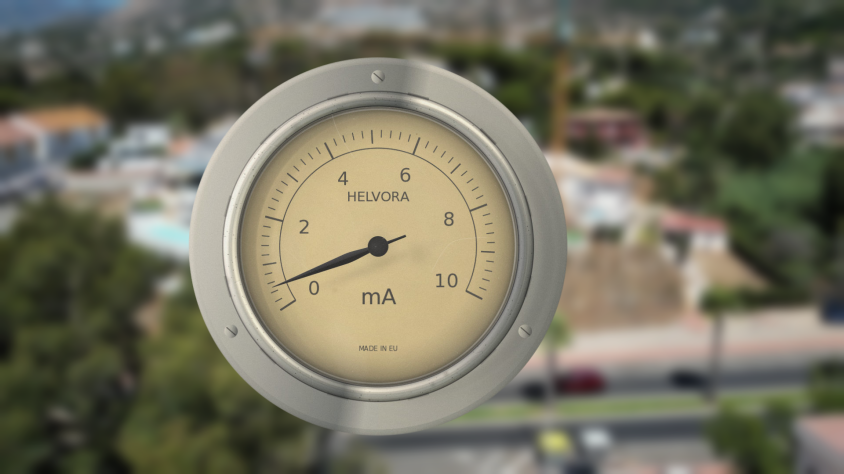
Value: **0.5** mA
